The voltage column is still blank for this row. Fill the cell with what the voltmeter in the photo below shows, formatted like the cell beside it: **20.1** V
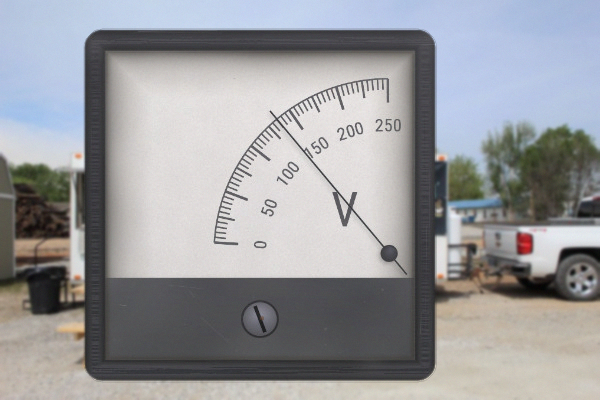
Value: **135** V
